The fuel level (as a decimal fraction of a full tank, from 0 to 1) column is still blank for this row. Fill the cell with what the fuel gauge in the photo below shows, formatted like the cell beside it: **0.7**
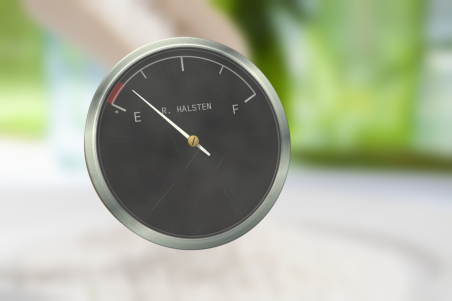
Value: **0.125**
